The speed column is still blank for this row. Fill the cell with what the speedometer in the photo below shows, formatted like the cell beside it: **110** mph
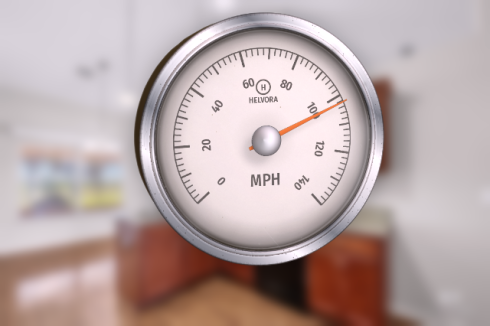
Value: **102** mph
